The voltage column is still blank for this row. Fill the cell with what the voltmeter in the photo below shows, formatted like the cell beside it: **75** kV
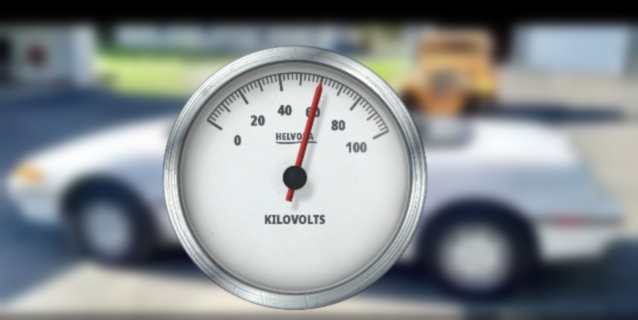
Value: **60** kV
